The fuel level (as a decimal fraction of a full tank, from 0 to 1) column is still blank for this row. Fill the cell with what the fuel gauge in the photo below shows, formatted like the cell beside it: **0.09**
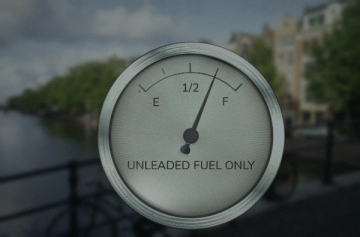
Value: **0.75**
